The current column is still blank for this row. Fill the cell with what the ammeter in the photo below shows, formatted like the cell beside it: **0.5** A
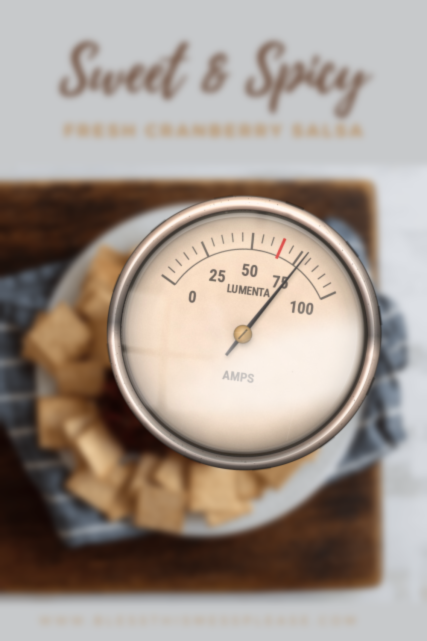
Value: **77.5** A
